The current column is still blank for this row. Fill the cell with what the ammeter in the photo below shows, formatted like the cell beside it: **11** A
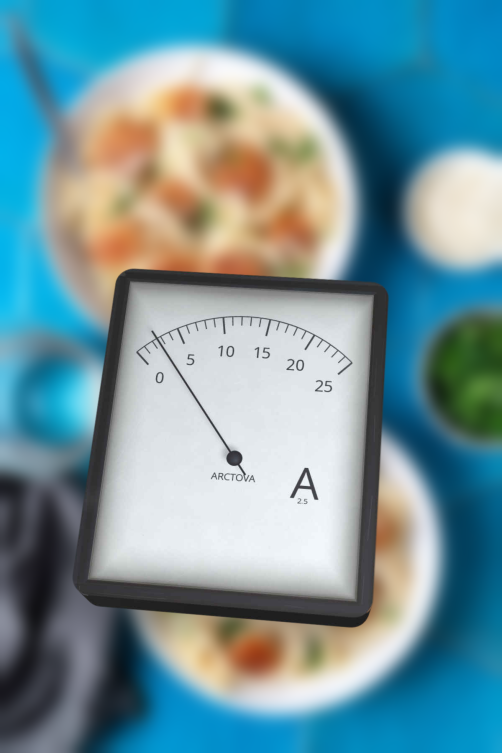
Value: **2.5** A
